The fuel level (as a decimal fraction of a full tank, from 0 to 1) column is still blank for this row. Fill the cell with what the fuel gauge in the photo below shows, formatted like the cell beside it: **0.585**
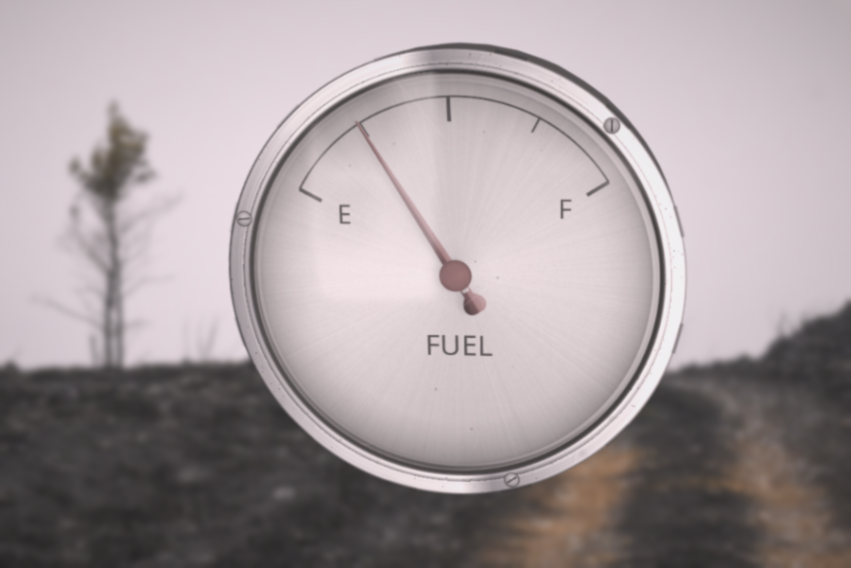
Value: **0.25**
